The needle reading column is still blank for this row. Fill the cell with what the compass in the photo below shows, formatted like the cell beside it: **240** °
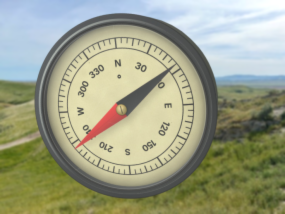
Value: **235** °
